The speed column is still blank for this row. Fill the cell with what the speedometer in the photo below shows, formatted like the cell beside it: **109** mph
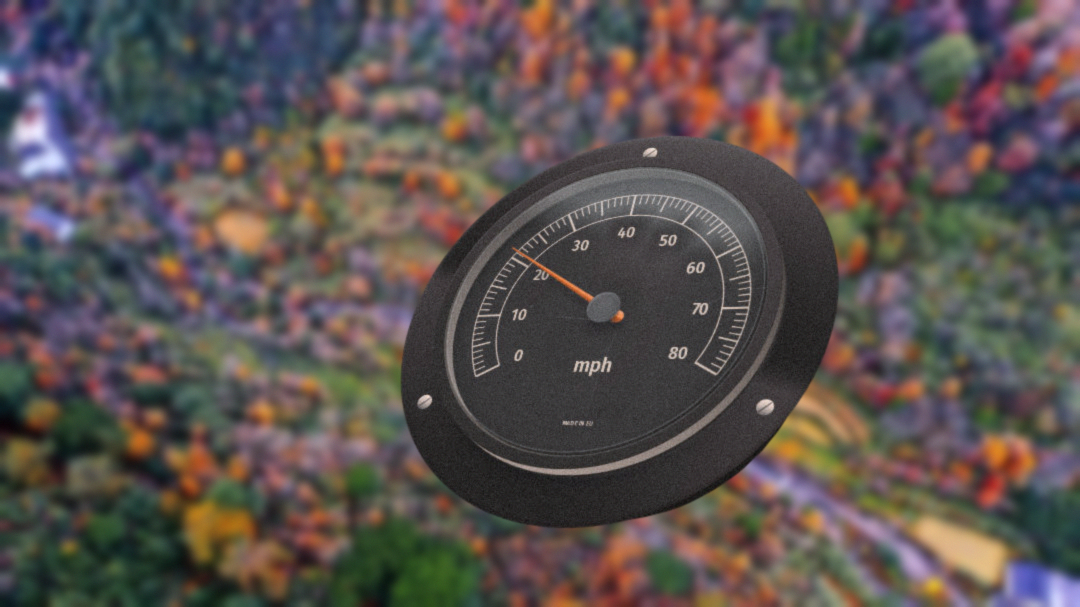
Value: **21** mph
